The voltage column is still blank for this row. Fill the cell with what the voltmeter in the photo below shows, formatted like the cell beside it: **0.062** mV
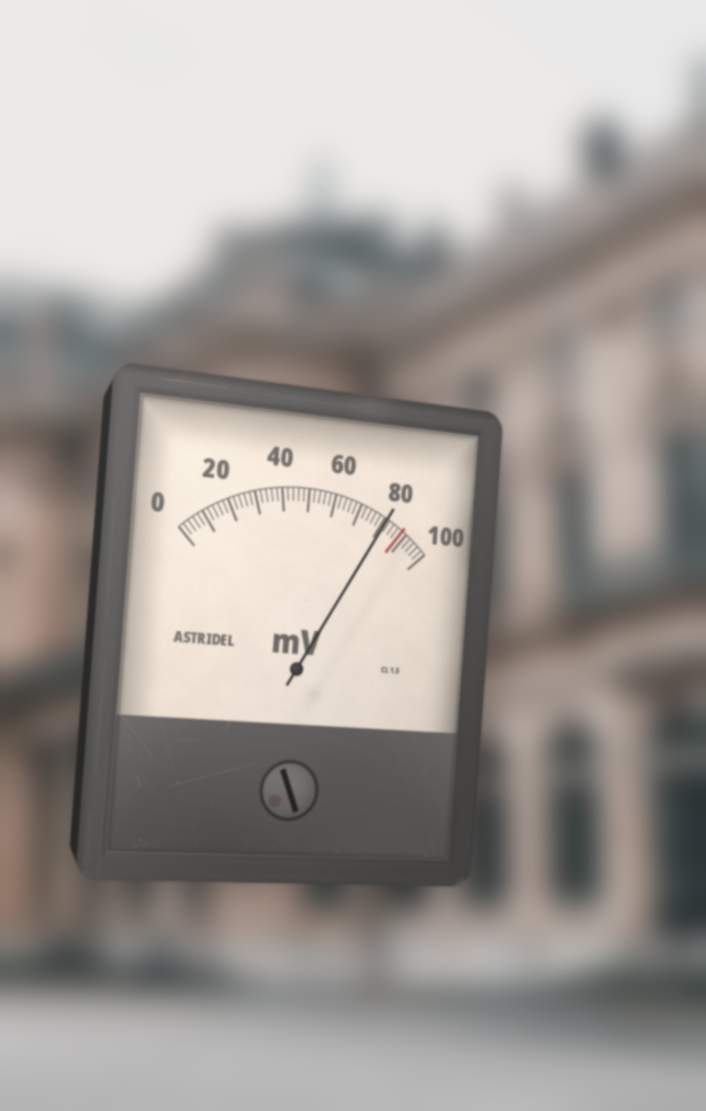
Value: **80** mV
